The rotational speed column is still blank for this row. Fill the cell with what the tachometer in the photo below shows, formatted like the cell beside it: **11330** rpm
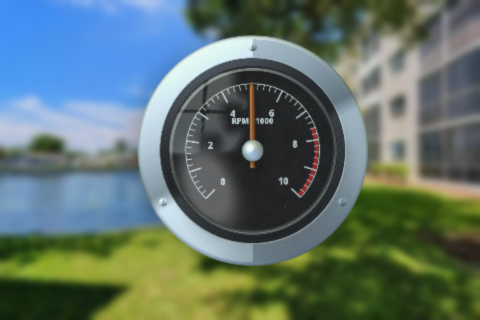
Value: **5000** rpm
